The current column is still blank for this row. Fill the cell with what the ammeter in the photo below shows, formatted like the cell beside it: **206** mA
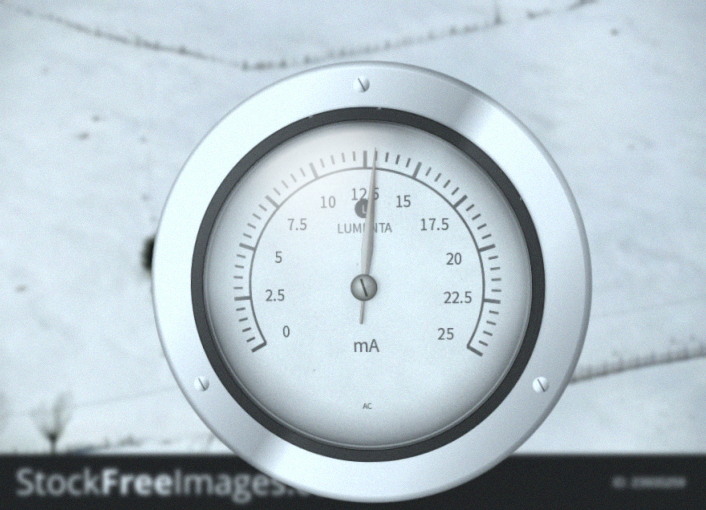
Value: **13** mA
